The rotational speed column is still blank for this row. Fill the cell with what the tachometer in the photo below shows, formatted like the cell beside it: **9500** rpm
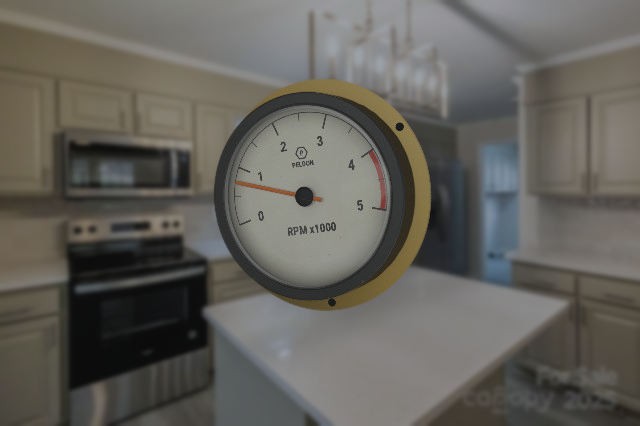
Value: **750** rpm
